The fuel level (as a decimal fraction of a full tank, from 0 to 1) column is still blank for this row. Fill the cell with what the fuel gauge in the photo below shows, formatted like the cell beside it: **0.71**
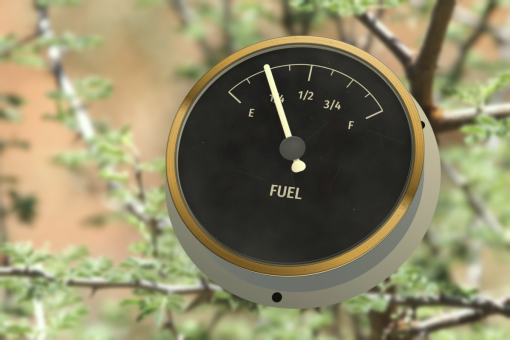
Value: **0.25**
